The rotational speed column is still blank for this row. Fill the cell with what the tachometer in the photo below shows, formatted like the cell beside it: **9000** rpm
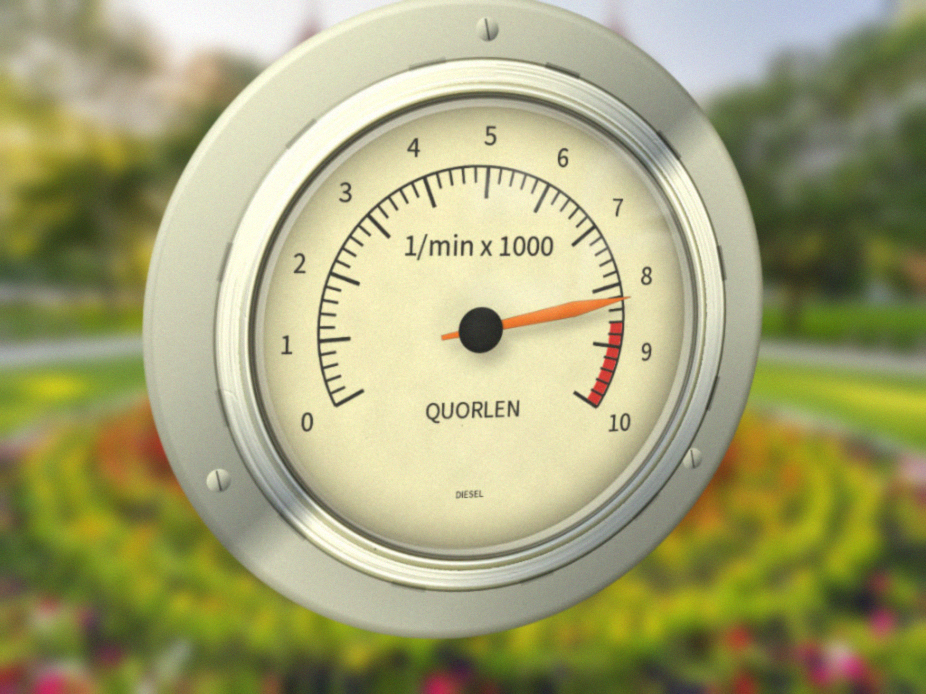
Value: **8200** rpm
